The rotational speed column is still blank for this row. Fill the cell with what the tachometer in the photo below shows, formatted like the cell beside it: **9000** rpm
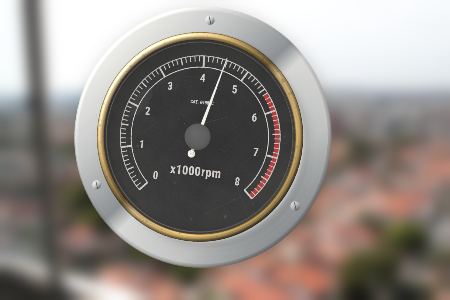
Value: **4500** rpm
